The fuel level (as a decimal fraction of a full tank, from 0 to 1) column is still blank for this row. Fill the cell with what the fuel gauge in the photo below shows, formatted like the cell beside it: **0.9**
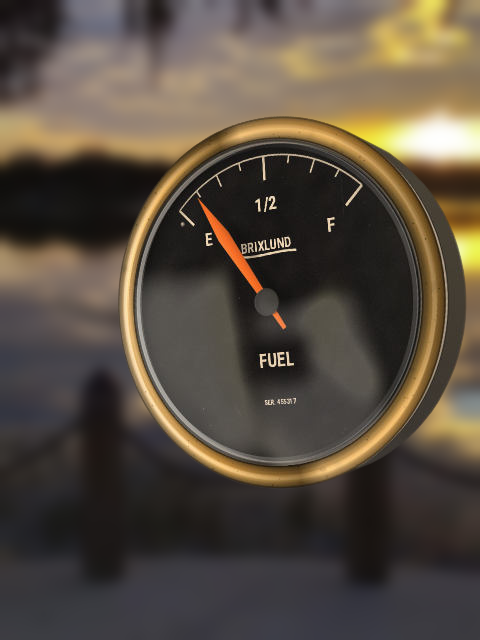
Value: **0.125**
